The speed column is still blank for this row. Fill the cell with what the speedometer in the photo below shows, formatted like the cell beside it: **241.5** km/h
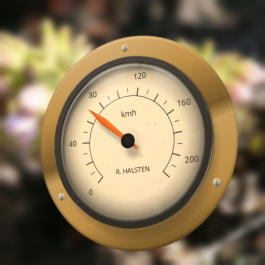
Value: **70** km/h
